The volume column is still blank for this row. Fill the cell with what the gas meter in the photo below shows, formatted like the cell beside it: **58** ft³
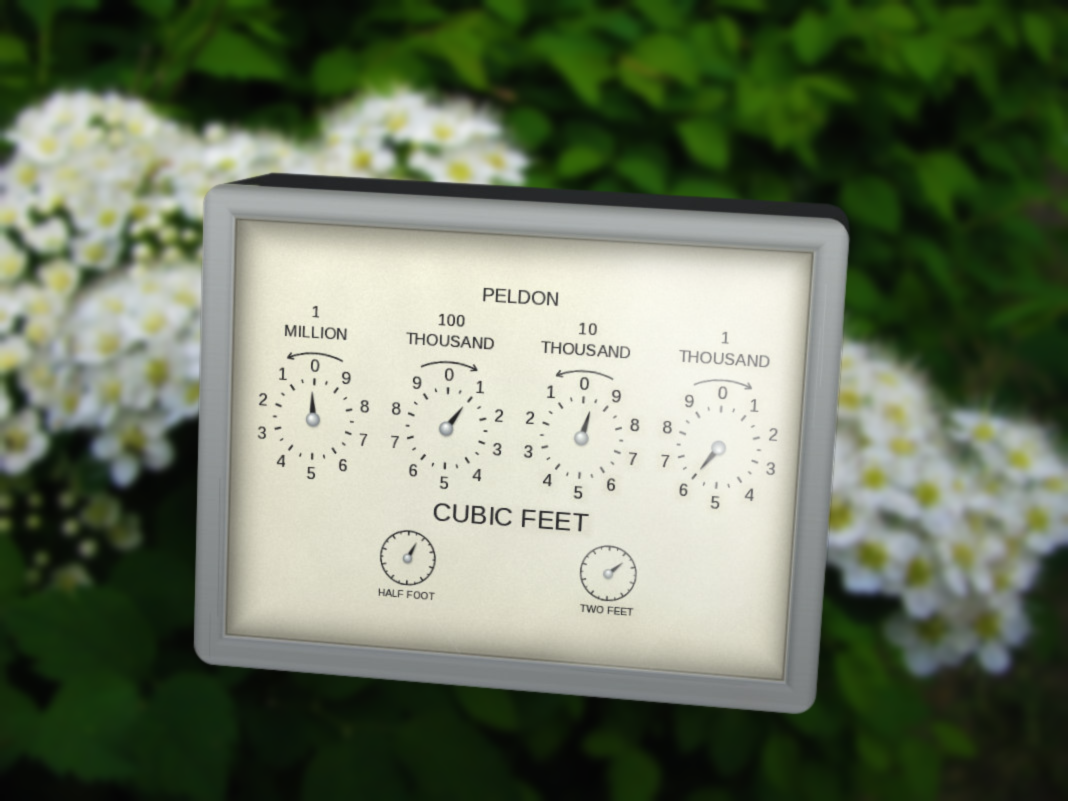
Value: **9600** ft³
